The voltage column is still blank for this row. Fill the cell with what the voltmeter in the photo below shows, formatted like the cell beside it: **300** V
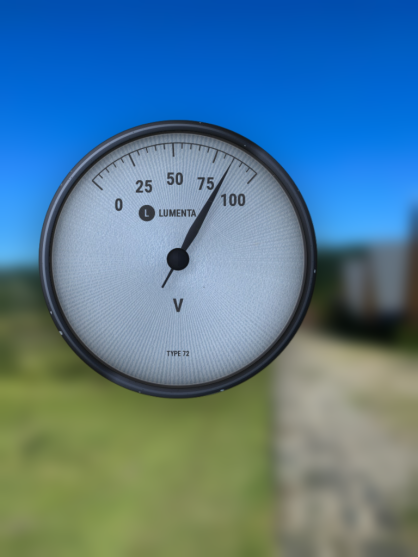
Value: **85** V
